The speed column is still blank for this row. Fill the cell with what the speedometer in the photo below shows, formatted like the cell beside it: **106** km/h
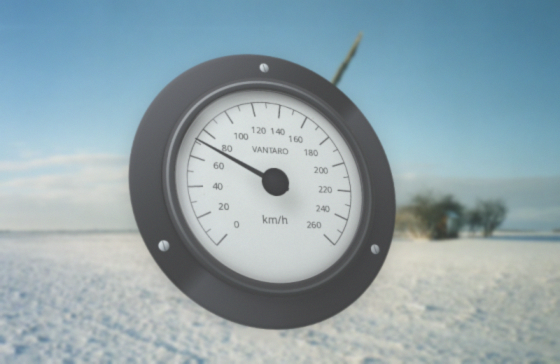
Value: **70** km/h
